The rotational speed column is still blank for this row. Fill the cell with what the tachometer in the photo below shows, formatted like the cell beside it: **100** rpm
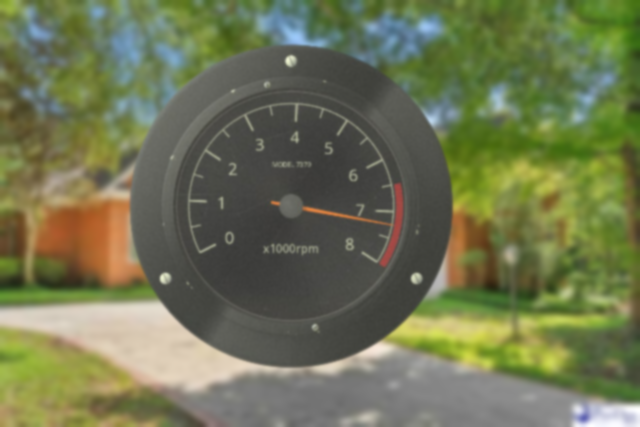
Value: **7250** rpm
